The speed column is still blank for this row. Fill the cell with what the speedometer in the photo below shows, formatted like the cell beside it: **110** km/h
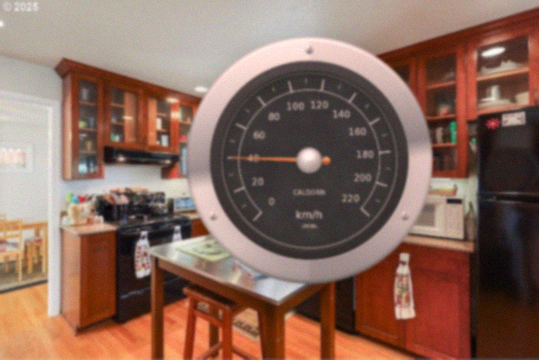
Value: **40** km/h
